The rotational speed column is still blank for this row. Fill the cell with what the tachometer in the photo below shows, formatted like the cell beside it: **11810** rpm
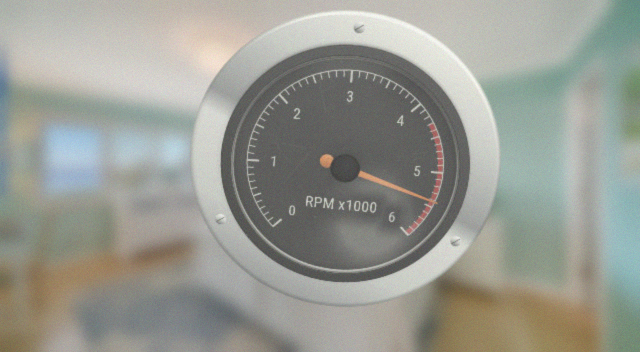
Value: **5400** rpm
